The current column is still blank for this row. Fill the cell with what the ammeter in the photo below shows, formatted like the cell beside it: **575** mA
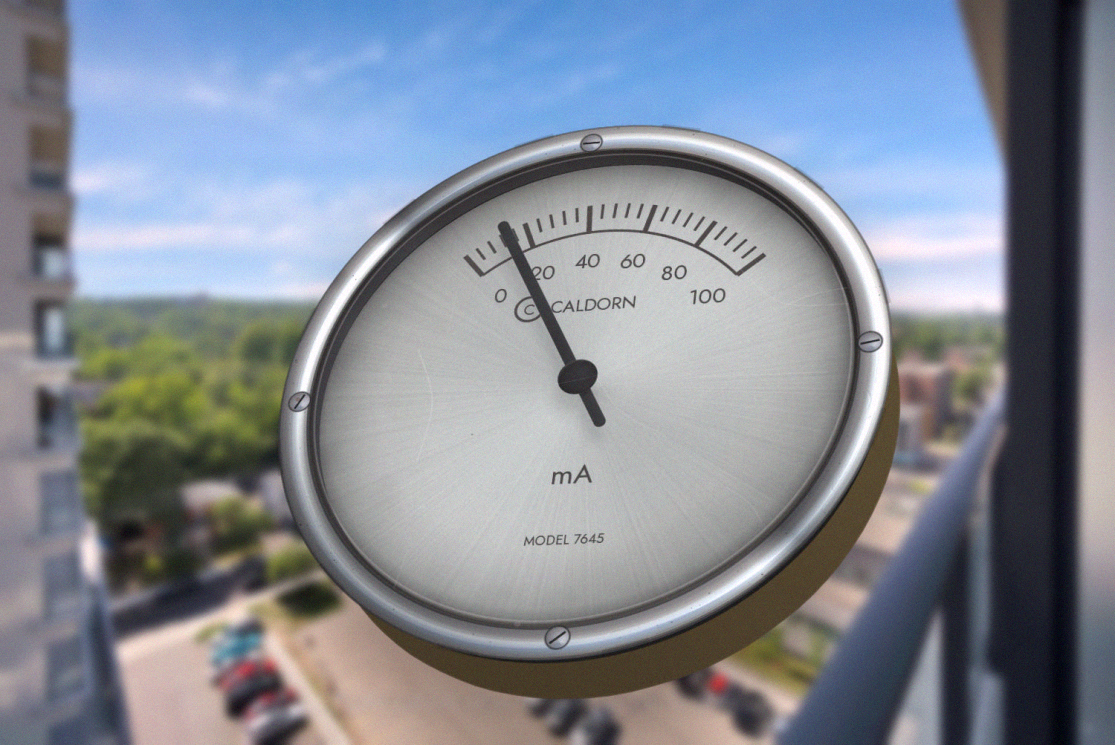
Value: **14** mA
